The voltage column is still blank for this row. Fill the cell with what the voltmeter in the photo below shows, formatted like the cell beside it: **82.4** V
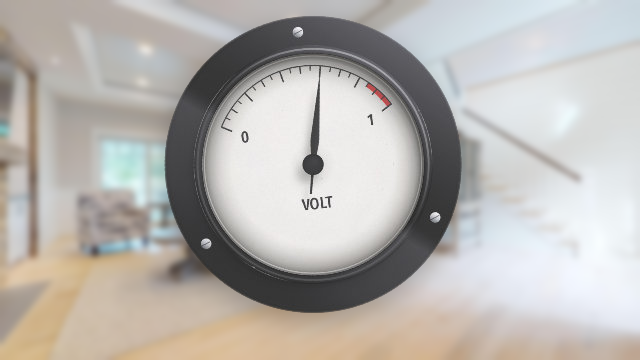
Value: **0.6** V
